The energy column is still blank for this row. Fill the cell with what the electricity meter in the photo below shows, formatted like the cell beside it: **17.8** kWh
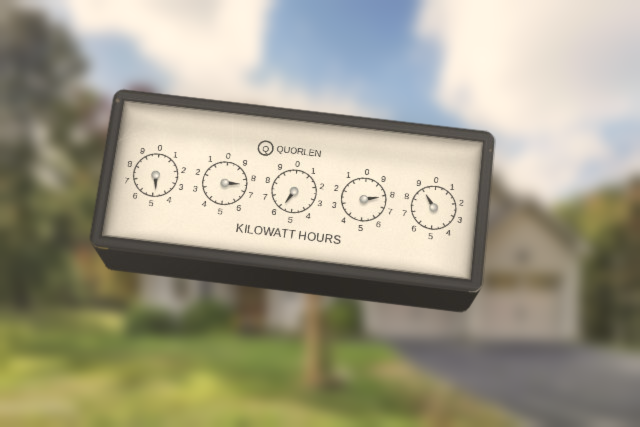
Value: **47579** kWh
